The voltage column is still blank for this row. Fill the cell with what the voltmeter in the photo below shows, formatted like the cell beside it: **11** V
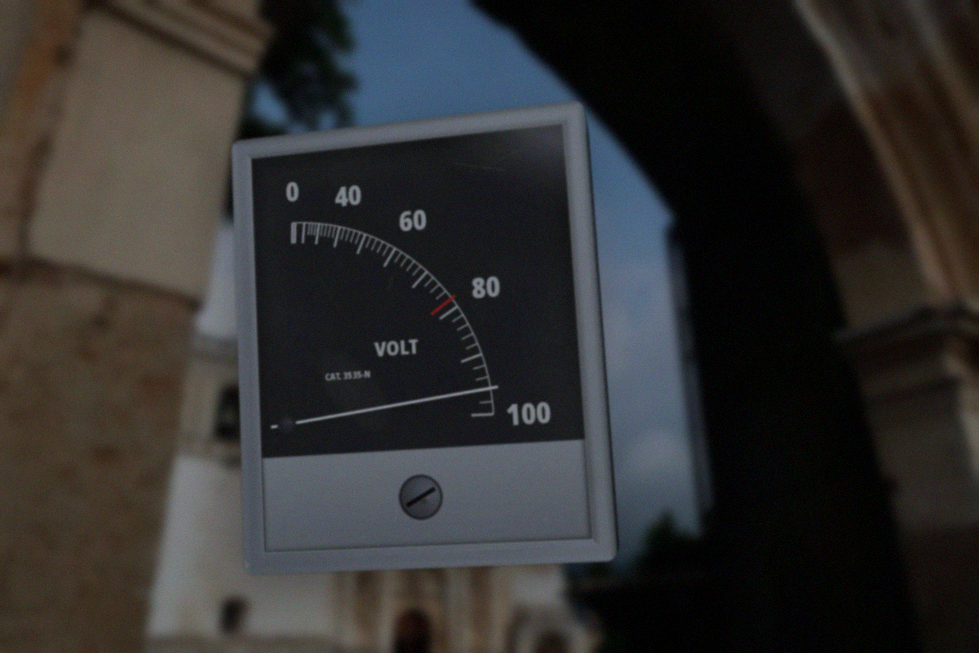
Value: **96** V
